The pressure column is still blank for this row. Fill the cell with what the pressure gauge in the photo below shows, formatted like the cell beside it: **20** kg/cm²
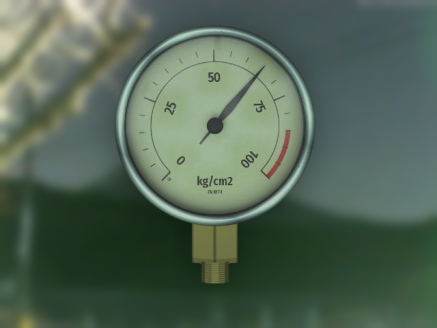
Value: **65** kg/cm²
